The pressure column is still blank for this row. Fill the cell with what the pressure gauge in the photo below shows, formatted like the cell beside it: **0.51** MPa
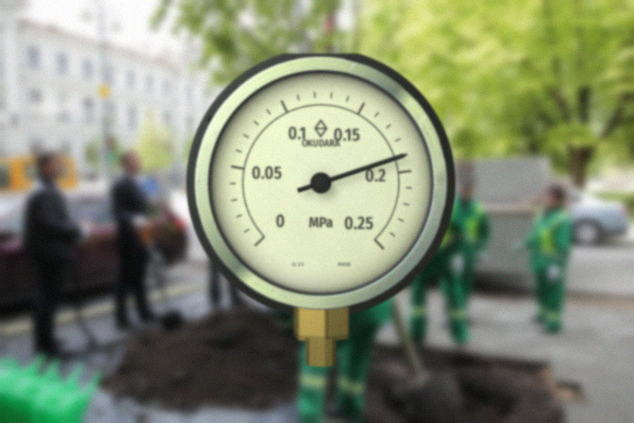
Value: **0.19** MPa
